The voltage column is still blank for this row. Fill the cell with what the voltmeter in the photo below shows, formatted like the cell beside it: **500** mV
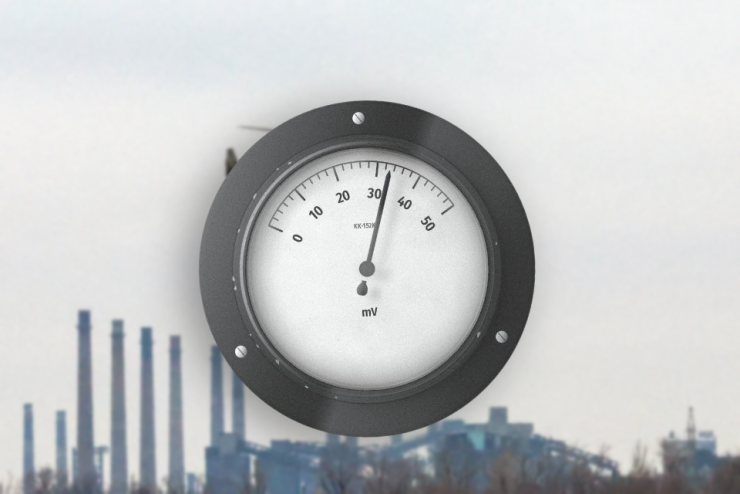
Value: **33** mV
